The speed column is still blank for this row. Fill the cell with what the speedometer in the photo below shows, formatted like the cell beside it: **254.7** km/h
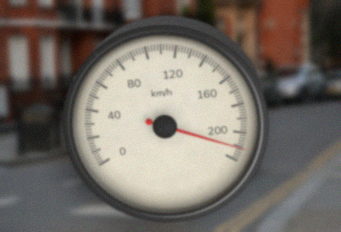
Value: **210** km/h
